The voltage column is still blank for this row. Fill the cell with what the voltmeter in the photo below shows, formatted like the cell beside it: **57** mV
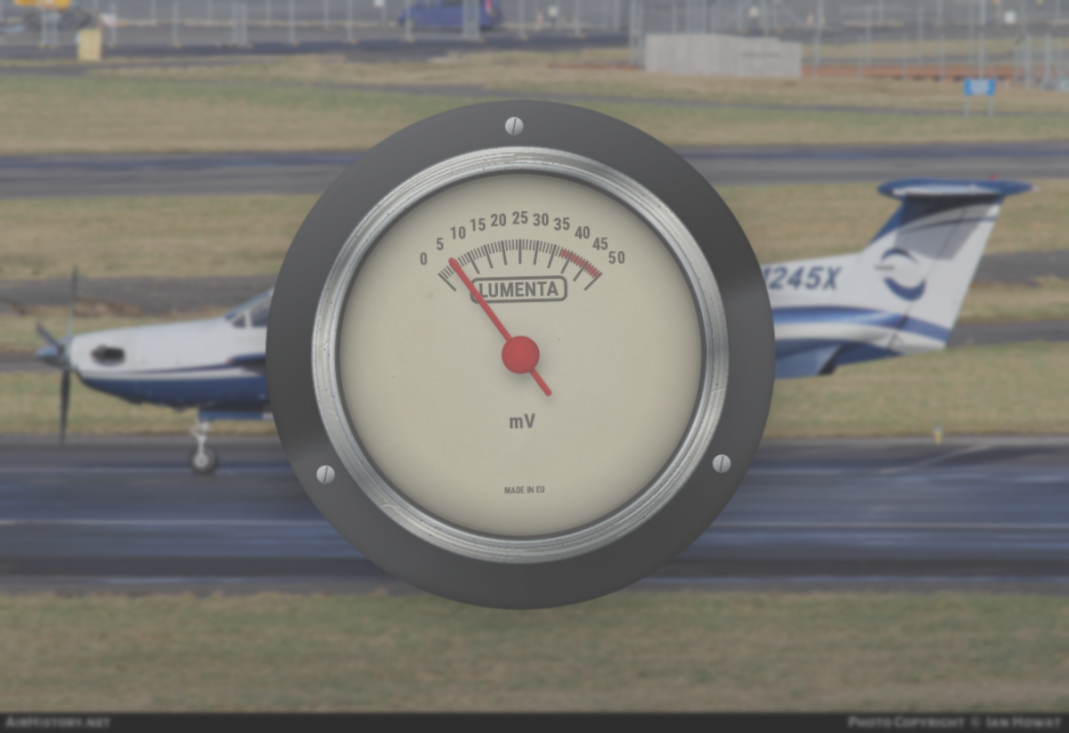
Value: **5** mV
